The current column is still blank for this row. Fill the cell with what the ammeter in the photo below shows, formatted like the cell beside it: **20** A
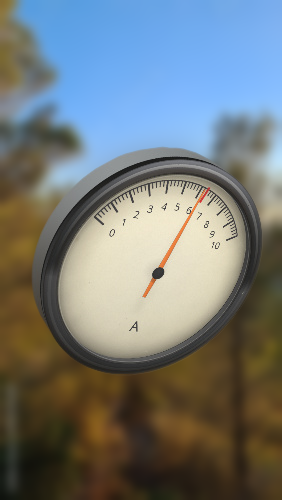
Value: **6** A
